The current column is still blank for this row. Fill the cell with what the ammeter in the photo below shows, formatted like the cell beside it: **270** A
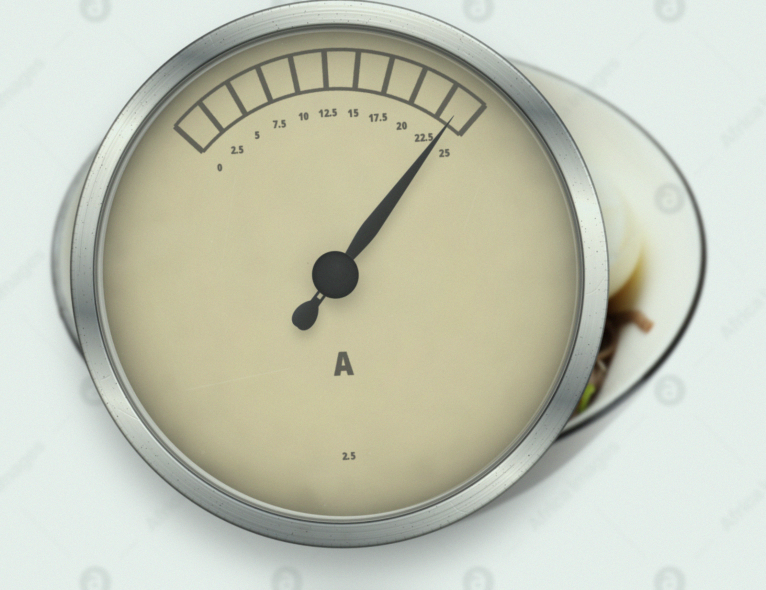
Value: **23.75** A
